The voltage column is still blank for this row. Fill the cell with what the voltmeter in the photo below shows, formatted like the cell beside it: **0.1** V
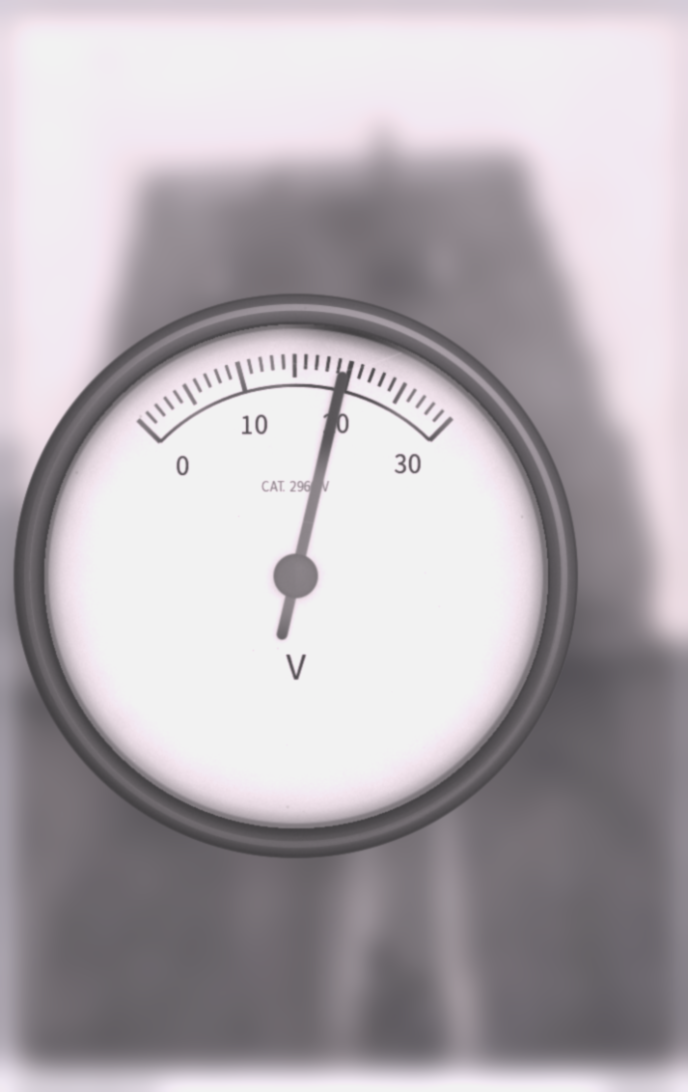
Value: **19.5** V
